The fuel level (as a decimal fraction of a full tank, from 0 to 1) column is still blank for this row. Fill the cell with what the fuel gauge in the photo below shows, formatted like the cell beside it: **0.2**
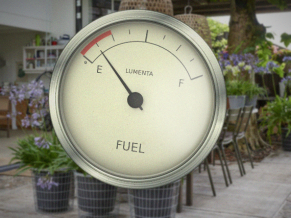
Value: **0.125**
